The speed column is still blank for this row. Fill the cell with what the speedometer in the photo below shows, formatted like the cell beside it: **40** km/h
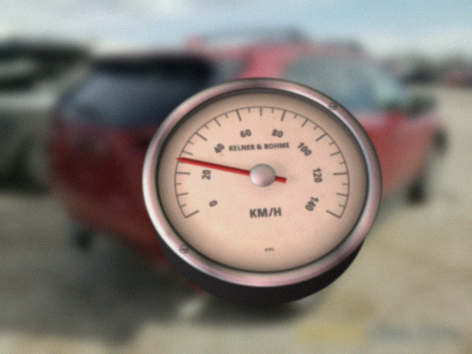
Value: **25** km/h
